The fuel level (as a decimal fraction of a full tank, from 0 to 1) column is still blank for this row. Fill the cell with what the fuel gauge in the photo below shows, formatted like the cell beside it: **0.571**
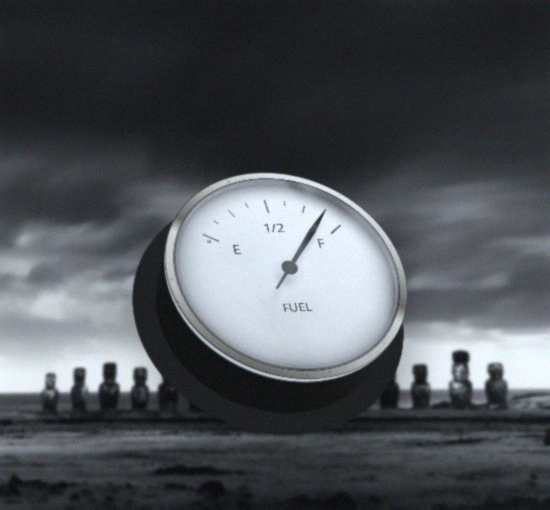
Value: **0.875**
